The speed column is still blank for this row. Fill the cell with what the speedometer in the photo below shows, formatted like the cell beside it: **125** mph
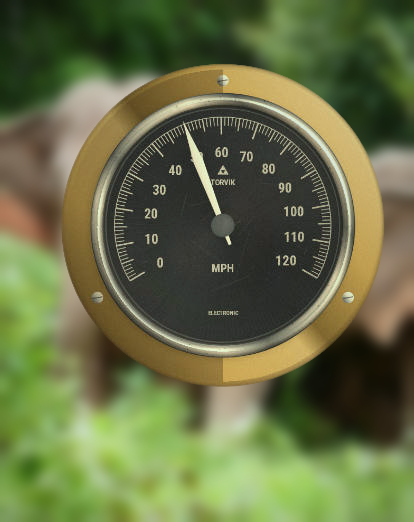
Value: **50** mph
